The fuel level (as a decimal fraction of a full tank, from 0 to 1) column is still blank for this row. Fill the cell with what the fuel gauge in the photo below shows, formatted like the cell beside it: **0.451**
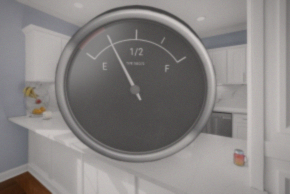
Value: **0.25**
